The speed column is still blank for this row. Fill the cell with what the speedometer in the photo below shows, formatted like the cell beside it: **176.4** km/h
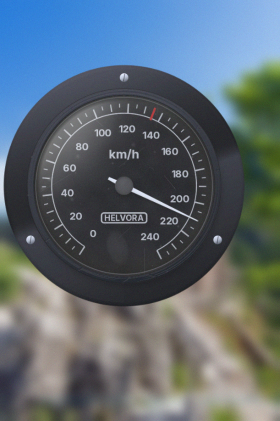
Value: **210** km/h
